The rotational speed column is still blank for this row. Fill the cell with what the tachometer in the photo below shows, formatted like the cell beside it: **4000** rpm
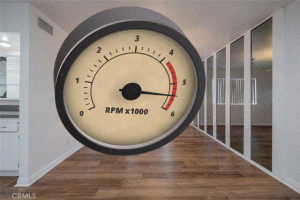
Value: **5400** rpm
